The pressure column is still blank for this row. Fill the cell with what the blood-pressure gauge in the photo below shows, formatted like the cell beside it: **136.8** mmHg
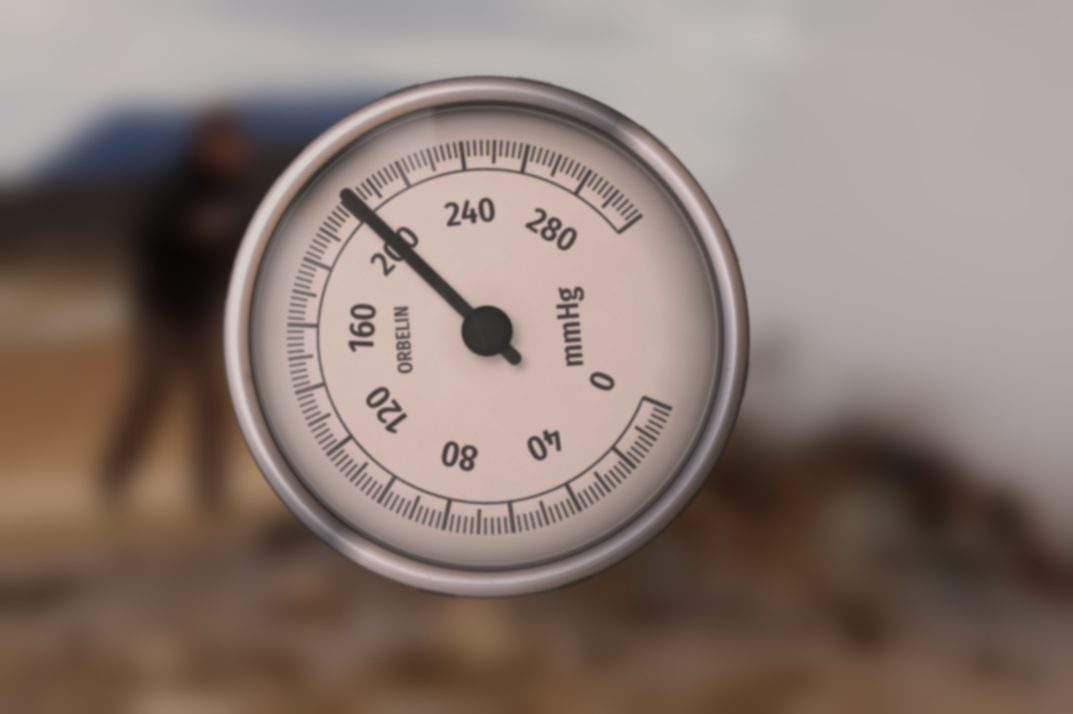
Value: **202** mmHg
